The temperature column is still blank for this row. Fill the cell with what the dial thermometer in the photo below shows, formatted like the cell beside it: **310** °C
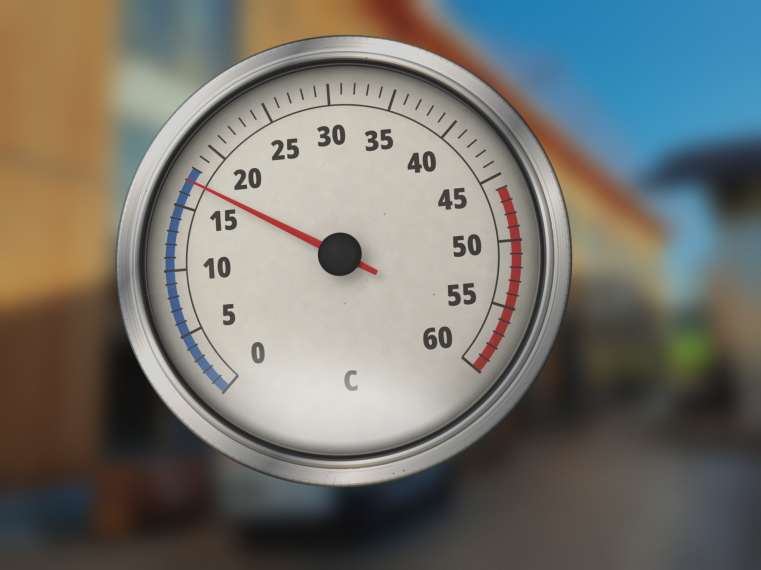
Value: **17** °C
